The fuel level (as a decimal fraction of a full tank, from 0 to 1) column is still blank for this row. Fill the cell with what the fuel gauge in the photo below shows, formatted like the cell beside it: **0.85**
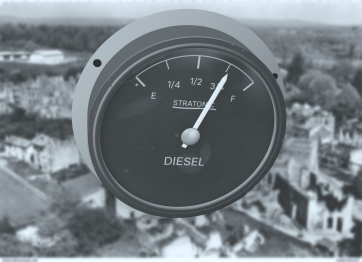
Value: **0.75**
